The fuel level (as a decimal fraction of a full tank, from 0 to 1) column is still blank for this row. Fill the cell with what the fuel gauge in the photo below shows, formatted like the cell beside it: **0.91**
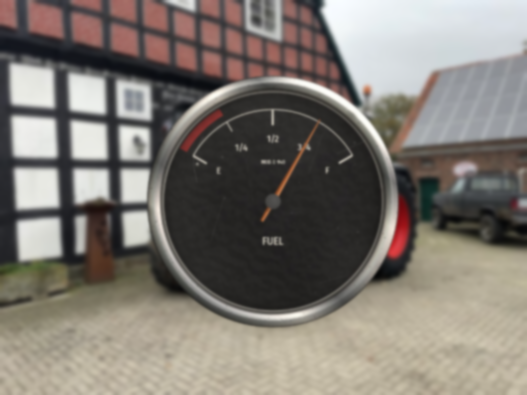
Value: **0.75**
